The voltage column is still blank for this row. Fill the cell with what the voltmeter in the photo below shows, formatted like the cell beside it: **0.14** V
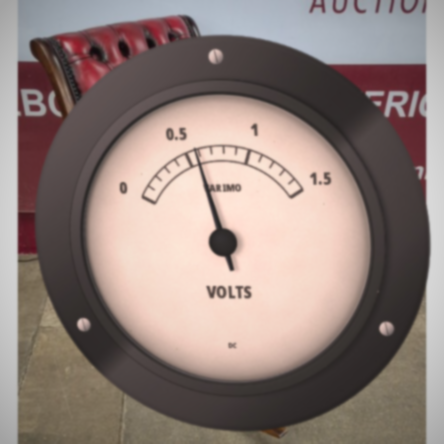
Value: **0.6** V
